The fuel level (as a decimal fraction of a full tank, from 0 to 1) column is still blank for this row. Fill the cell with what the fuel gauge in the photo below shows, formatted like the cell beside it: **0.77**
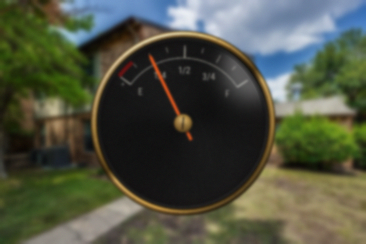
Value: **0.25**
